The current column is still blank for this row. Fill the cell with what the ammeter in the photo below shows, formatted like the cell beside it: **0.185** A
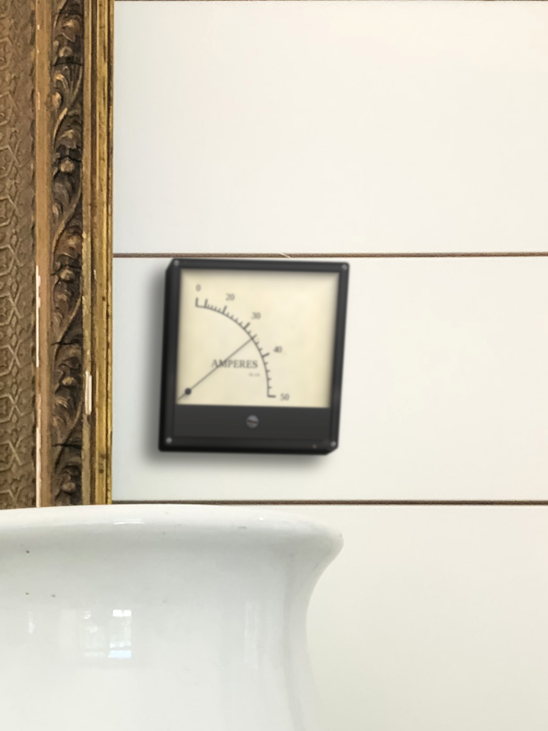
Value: **34** A
